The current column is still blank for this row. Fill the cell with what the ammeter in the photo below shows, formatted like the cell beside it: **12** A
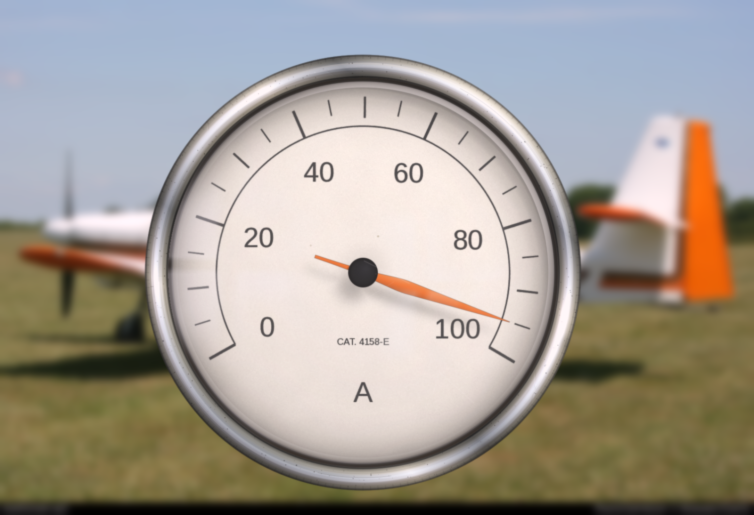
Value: **95** A
